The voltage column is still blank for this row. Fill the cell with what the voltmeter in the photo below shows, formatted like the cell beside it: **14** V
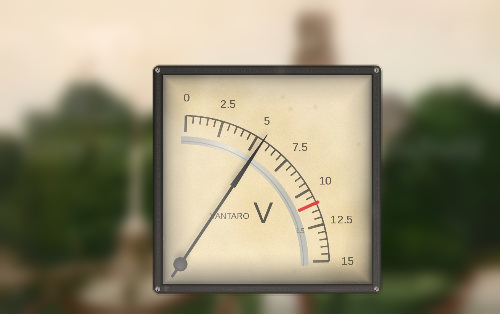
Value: **5.5** V
